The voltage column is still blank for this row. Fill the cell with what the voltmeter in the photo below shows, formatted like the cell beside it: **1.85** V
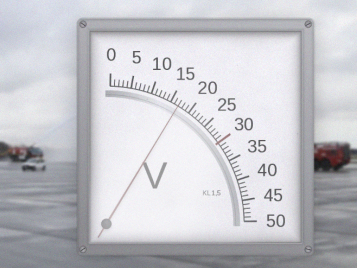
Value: **17** V
